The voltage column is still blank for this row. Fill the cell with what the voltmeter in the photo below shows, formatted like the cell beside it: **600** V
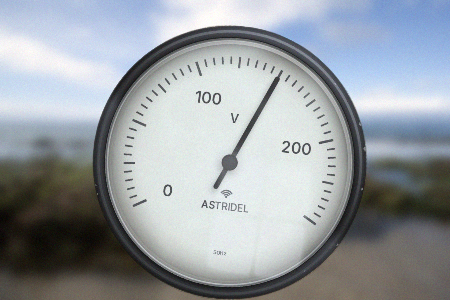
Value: **150** V
